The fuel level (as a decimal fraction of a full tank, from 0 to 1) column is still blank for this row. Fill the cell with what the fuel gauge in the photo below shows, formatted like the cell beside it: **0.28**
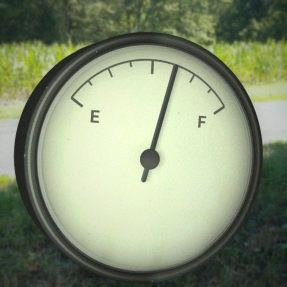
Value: **0.625**
